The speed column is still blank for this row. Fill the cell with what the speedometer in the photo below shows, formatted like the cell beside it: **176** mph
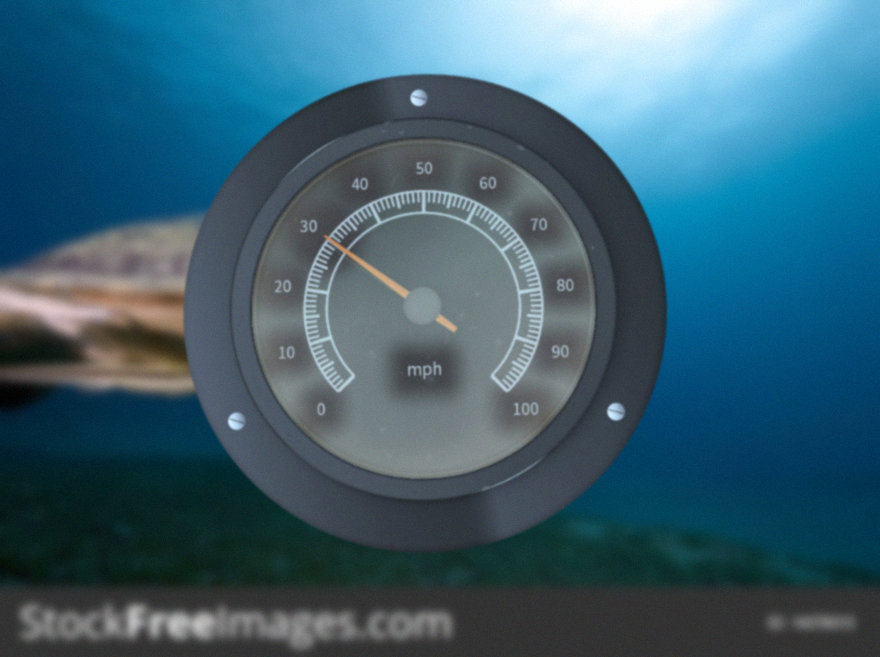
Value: **30** mph
